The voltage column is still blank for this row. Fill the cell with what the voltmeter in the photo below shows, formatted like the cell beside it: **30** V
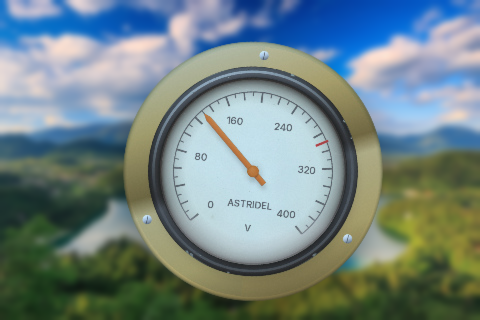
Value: **130** V
